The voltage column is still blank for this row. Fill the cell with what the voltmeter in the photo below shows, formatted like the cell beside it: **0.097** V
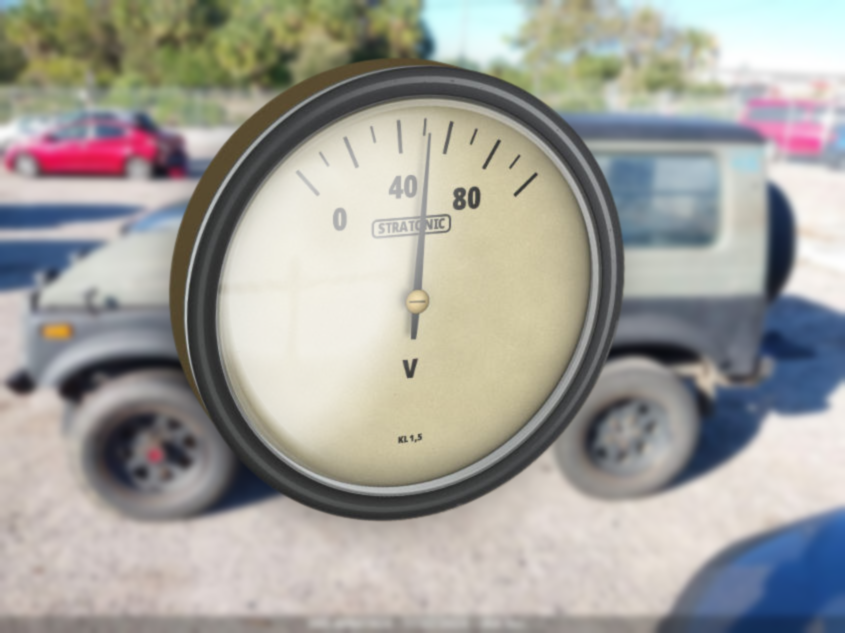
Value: **50** V
